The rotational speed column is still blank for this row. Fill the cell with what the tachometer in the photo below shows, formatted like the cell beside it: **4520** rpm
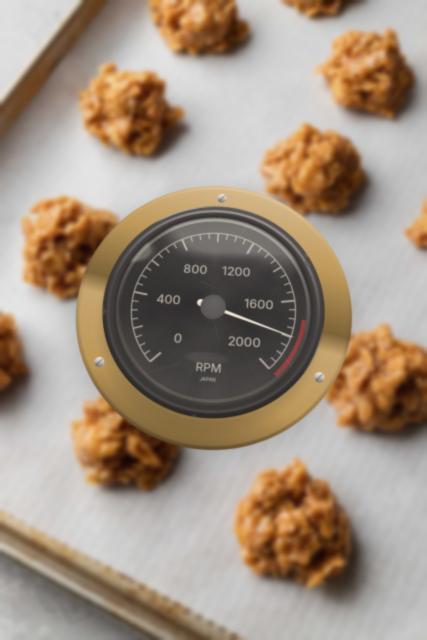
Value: **1800** rpm
